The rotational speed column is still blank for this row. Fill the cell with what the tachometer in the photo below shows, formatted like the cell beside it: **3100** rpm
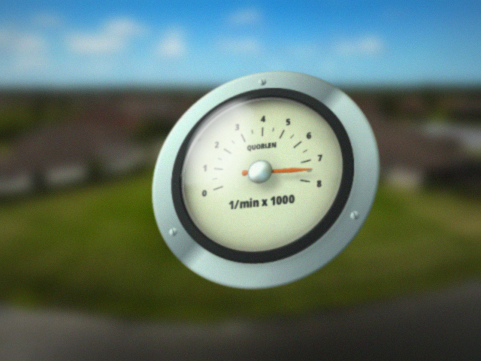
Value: **7500** rpm
